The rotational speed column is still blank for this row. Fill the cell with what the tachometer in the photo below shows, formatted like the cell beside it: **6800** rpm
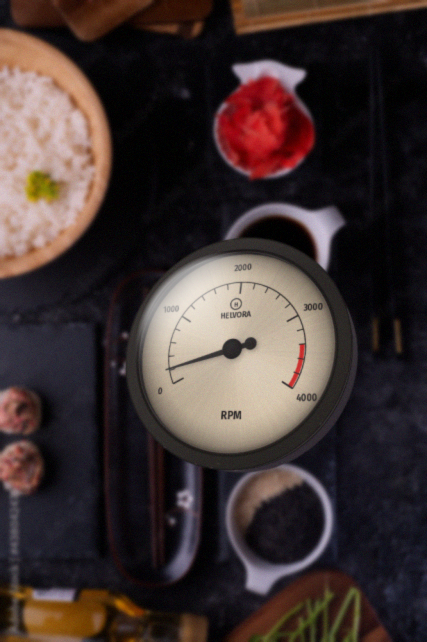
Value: **200** rpm
